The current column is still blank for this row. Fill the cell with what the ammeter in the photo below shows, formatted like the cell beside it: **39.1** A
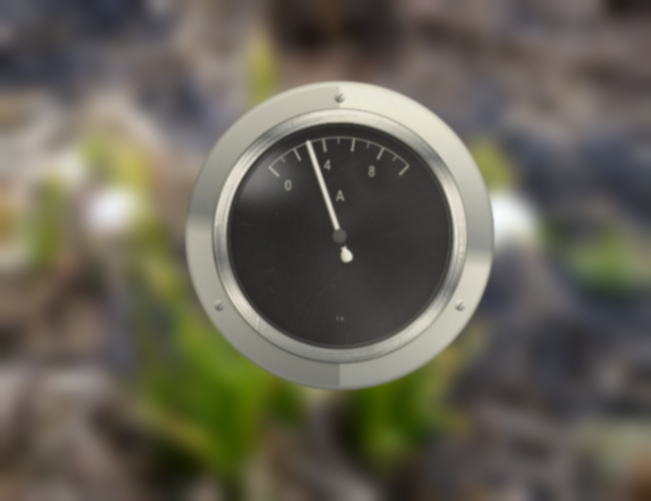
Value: **3** A
